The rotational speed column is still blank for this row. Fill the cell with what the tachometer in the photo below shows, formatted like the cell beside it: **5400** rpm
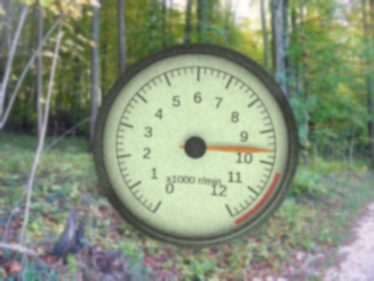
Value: **9600** rpm
